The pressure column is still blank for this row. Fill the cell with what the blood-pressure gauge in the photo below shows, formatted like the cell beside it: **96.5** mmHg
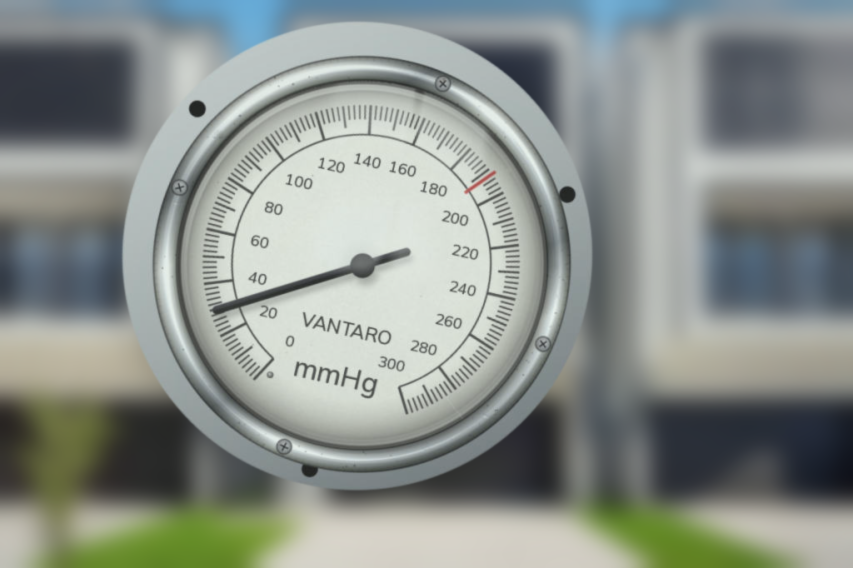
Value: **30** mmHg
